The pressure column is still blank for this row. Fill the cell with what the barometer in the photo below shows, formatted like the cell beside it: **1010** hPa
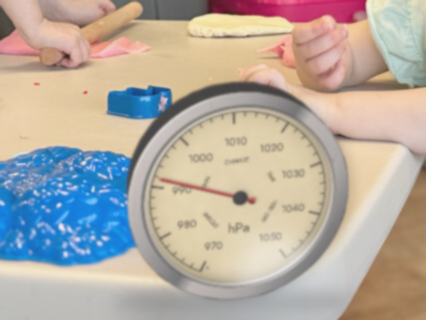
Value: **992** hPa
